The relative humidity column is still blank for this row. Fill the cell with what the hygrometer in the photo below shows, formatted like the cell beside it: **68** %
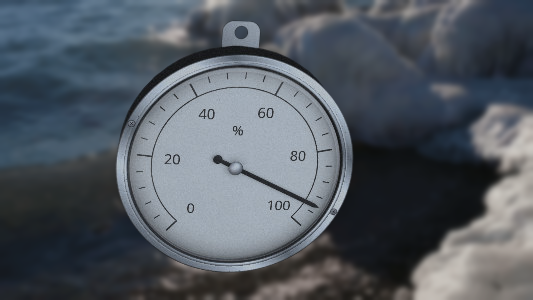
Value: **94** %
